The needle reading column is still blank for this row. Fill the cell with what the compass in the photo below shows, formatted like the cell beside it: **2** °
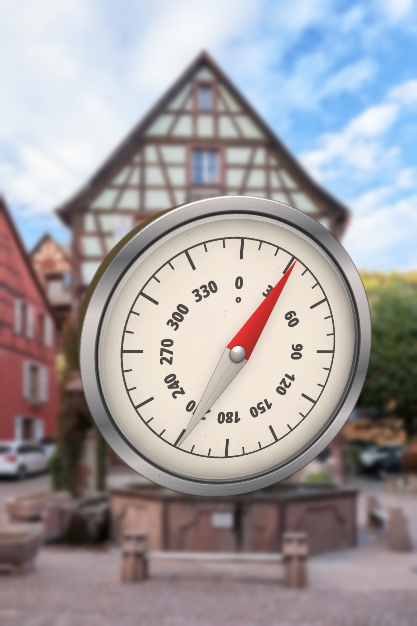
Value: **30** °
